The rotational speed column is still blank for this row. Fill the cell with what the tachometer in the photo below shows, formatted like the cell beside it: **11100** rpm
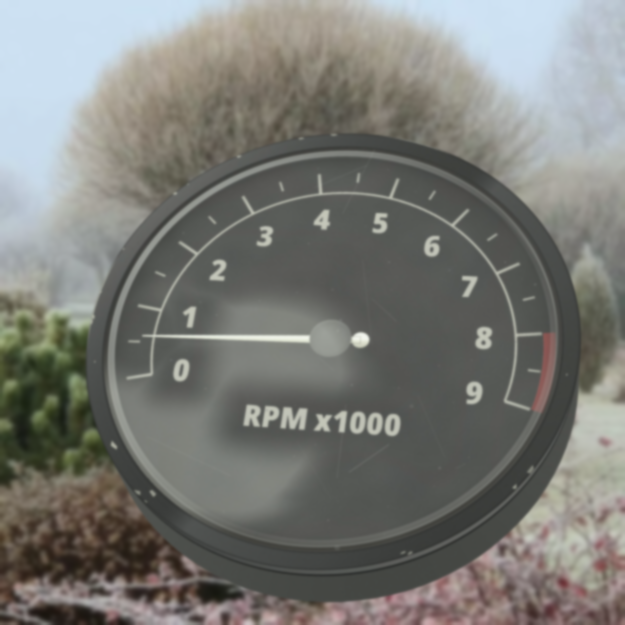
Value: **500** rpm
